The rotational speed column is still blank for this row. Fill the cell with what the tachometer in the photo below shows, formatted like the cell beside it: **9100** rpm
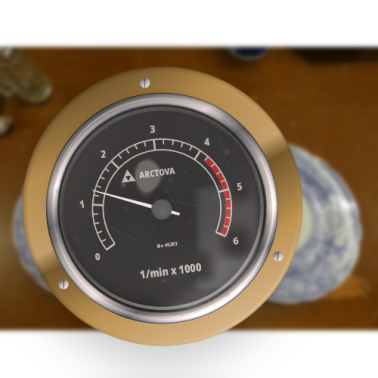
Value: **1300** rpm
